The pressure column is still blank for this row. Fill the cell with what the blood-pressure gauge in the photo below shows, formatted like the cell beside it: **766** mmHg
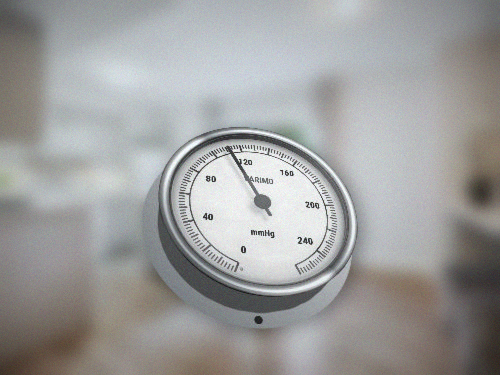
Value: **110** mmHg
